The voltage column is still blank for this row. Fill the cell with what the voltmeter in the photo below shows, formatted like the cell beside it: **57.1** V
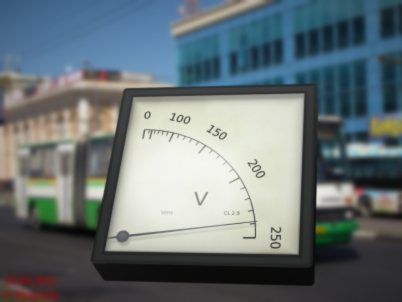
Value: **240** V
